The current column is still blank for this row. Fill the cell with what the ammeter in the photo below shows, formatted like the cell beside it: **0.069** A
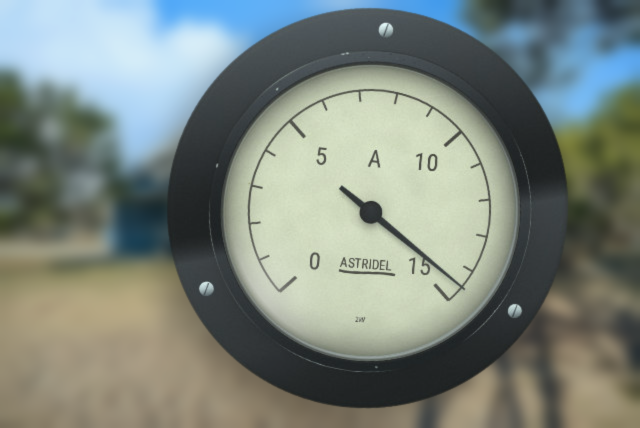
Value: **14.5** A
